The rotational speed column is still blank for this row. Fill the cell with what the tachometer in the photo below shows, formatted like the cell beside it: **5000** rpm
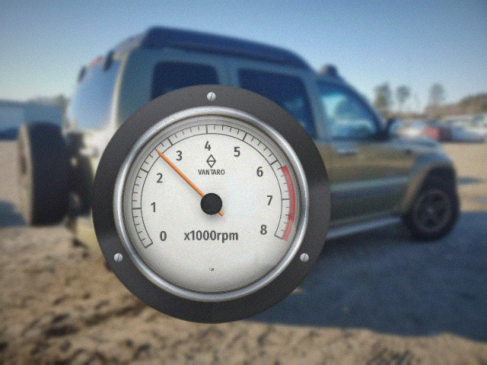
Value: **2600** rpm
